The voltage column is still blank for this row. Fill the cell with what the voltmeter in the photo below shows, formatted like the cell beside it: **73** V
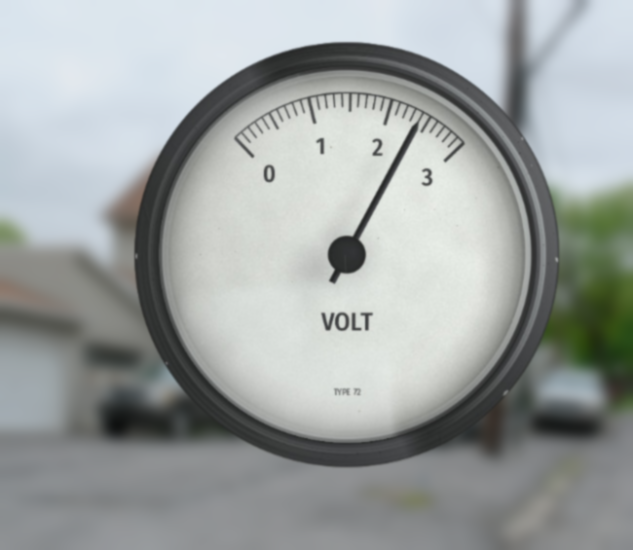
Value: **2.4** V
